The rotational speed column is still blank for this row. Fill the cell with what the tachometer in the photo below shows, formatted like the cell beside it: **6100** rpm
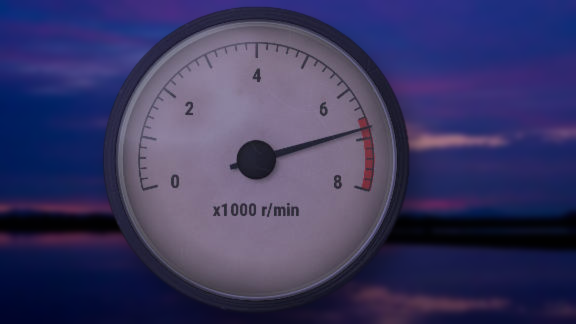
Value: **6800** rpm
